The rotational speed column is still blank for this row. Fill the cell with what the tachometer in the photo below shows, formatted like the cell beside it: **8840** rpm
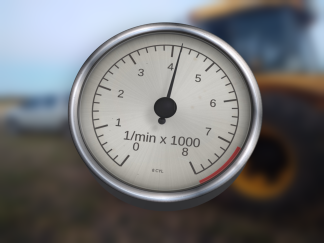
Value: **4200** rpm
